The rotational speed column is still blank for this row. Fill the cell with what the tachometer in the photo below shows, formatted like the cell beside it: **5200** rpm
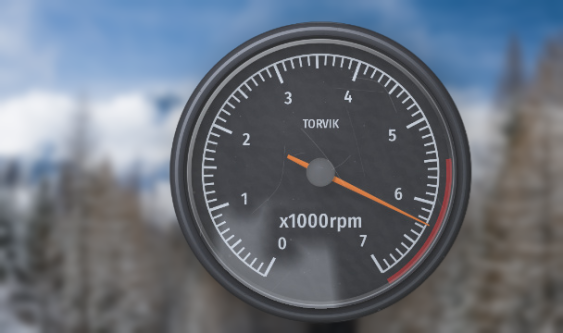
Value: **6250** rpm
